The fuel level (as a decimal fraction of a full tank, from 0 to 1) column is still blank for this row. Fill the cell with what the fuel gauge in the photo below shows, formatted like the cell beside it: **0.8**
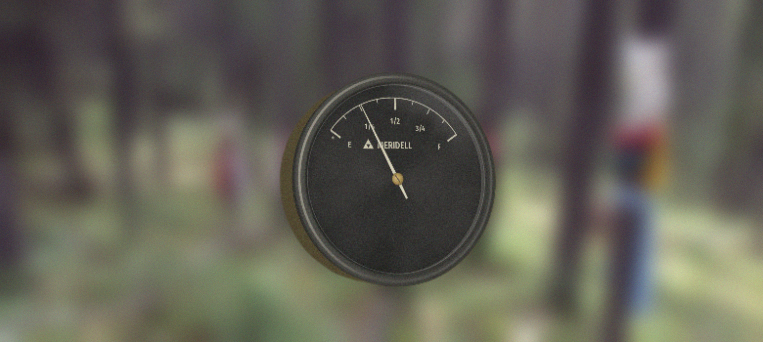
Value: **0.25**
